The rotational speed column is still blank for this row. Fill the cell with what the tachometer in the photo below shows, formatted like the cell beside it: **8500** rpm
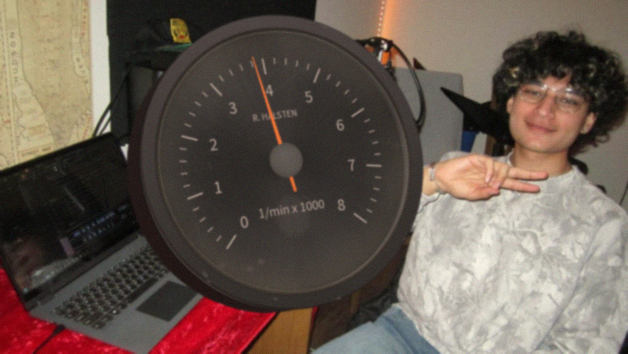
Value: **3800** rpm
